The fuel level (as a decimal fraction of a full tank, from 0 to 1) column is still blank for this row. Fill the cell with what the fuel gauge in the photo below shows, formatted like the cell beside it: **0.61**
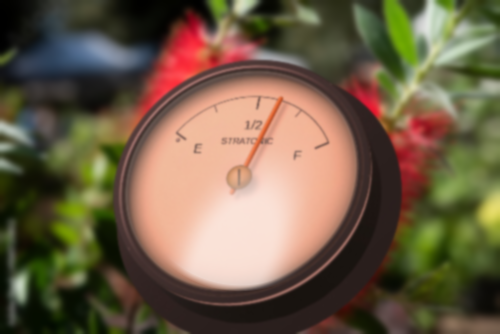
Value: **0.625**
